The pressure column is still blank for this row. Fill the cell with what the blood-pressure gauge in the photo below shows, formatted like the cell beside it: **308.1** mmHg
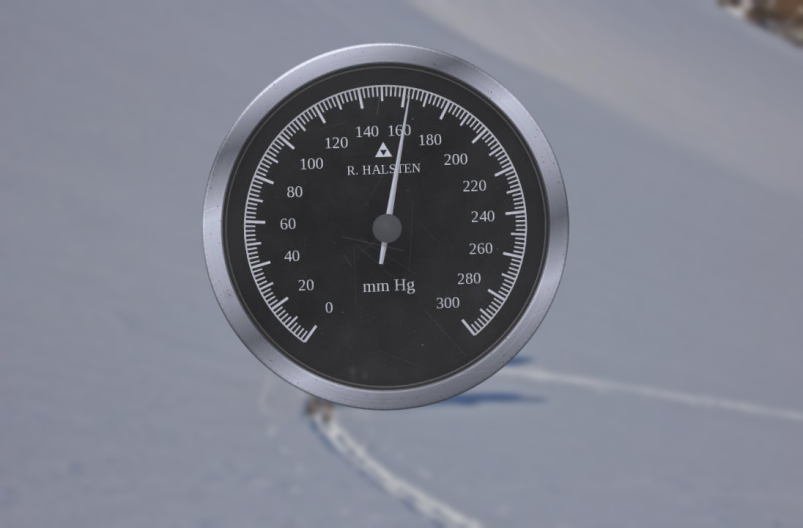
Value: **162** mmHg
